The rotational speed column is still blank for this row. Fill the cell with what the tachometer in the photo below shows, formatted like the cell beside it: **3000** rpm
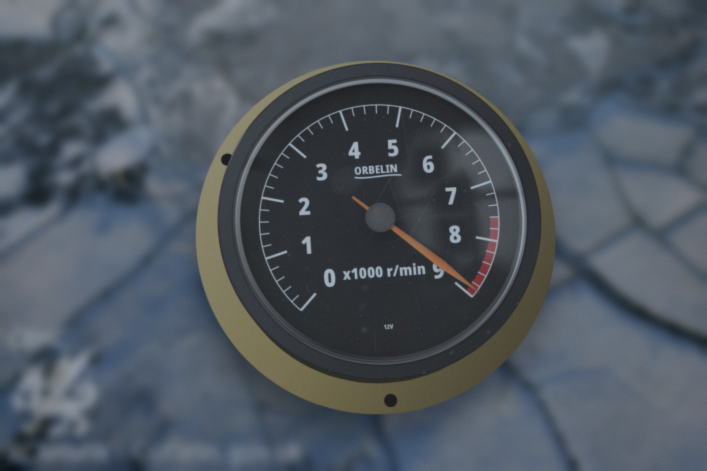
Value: **8900** rpm
